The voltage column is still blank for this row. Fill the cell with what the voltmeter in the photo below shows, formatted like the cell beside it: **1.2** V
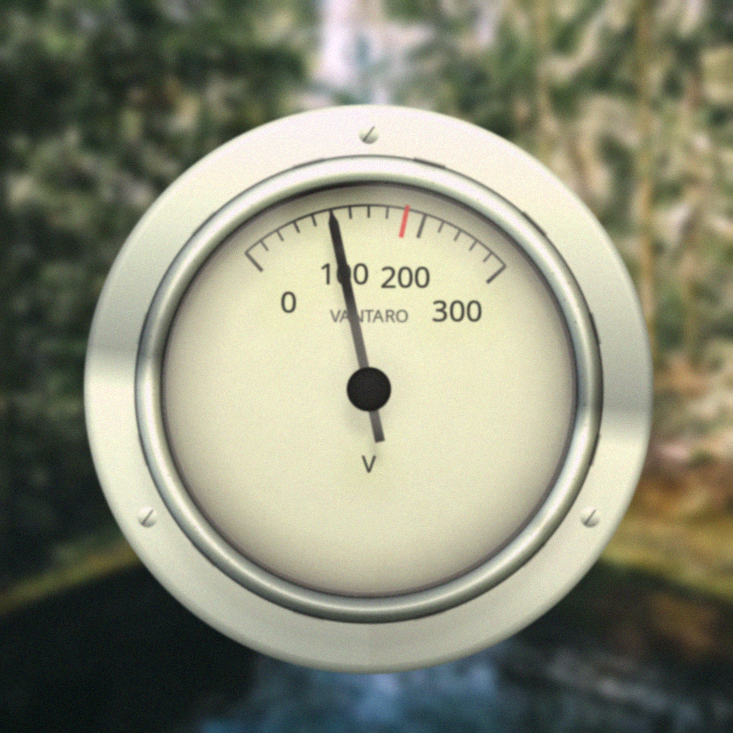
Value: **100** V
